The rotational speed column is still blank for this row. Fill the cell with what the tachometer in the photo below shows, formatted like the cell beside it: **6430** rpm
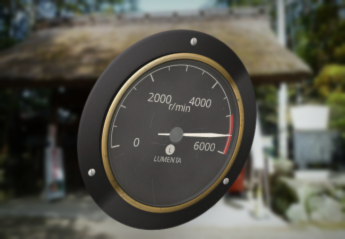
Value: **5500** rpm
